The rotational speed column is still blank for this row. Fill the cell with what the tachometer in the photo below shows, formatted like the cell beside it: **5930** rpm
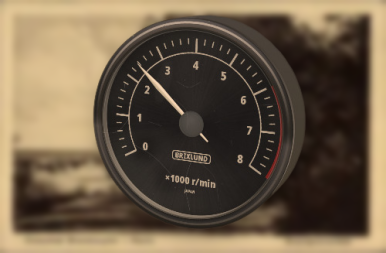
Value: **2400** rpm
